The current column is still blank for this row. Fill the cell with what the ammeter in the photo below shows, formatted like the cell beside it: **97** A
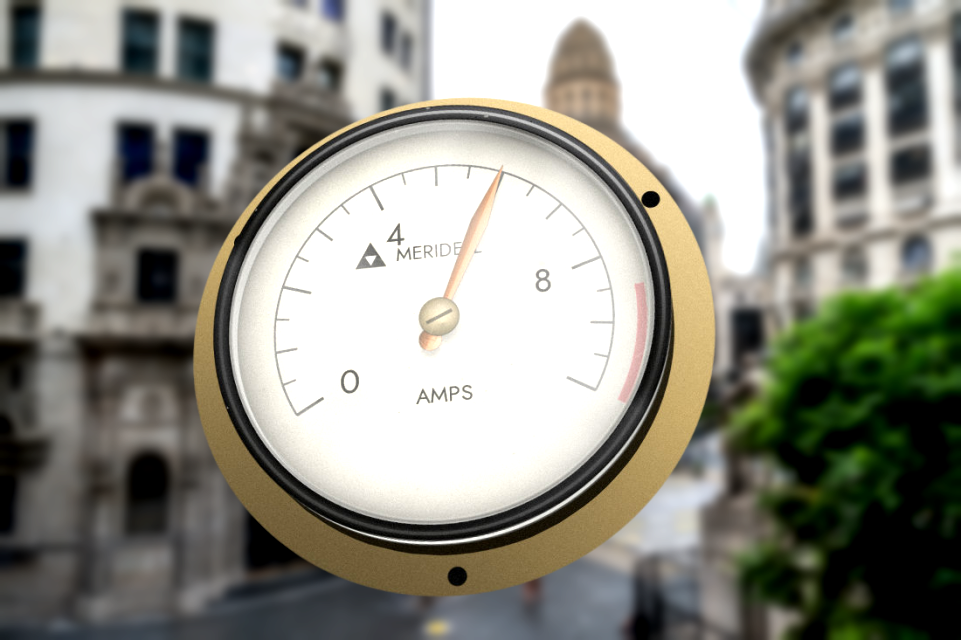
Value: **6** A
